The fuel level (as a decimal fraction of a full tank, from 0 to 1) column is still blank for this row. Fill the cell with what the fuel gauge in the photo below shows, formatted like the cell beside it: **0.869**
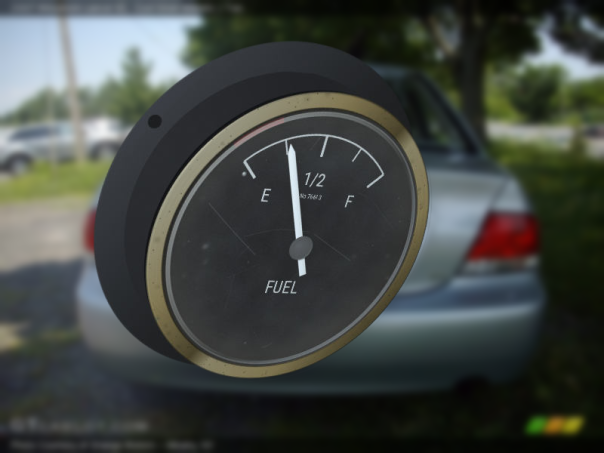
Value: **0.25**
